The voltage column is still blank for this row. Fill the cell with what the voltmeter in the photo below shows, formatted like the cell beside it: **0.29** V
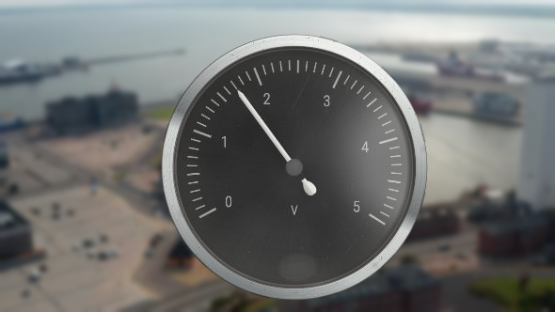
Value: **1.7** V
